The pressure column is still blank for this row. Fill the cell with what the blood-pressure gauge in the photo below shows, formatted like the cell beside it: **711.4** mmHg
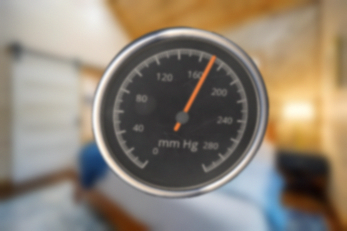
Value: **170** mmHg
